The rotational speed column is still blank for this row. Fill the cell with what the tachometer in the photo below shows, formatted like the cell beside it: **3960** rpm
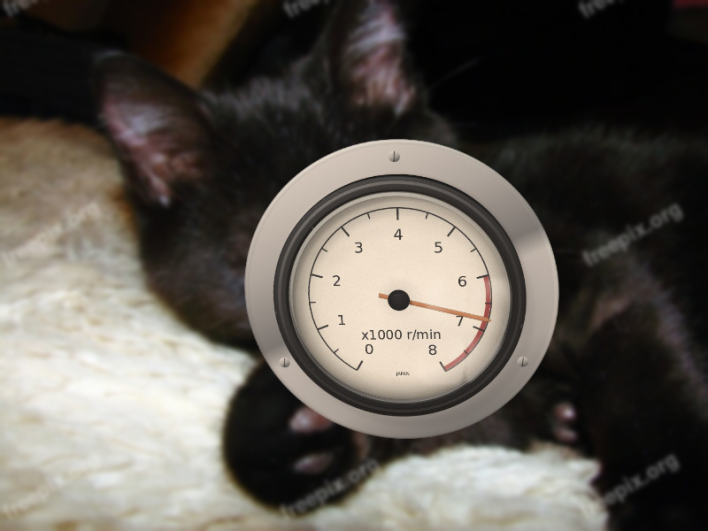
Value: **6750** rpm
